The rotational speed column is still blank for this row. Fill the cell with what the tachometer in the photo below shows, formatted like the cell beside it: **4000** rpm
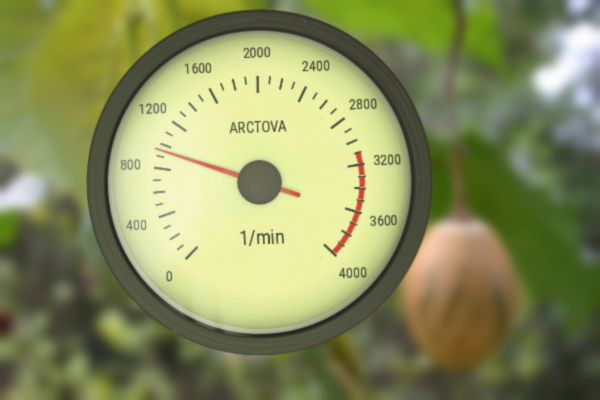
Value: **950** rpm
